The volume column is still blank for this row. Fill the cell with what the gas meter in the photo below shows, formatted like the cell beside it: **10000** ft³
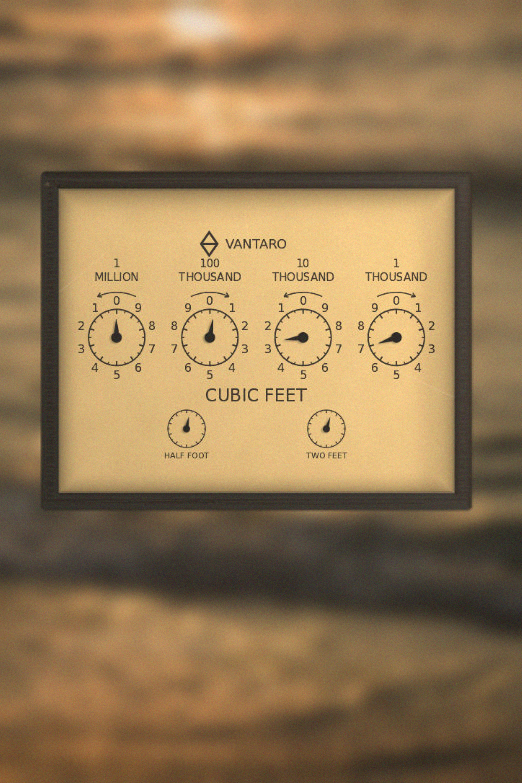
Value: **2700** ft³
